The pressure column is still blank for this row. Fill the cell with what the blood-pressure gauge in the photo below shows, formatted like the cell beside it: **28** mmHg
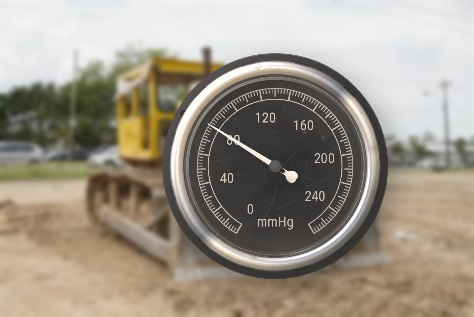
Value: **80** mmHg
